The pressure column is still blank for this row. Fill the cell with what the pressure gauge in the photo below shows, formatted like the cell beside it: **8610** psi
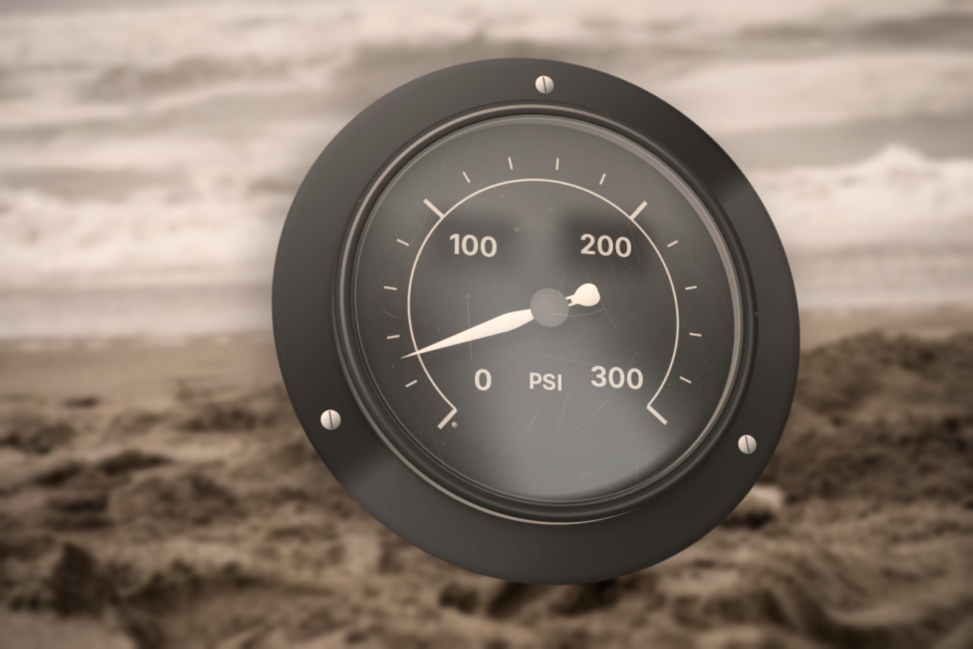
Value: **30** psi
